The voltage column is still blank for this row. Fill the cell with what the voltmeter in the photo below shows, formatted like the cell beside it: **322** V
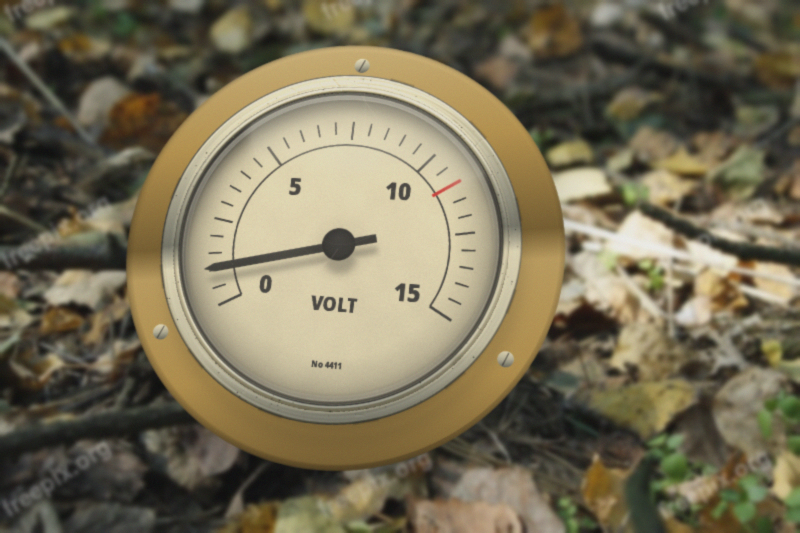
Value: **1** V
